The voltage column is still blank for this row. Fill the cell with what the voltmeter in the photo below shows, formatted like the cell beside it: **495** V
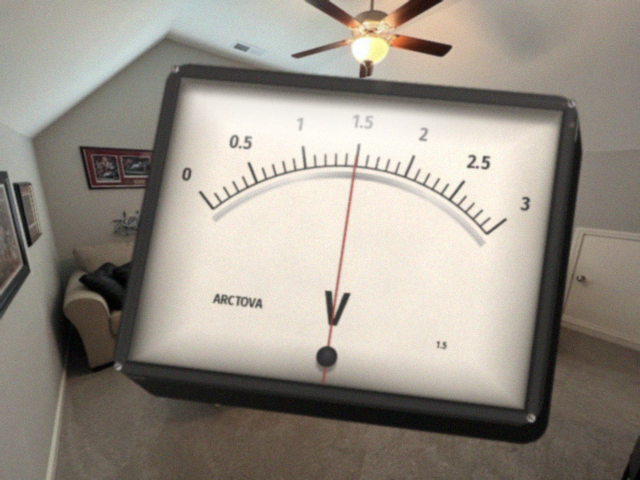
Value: **1.5** V
